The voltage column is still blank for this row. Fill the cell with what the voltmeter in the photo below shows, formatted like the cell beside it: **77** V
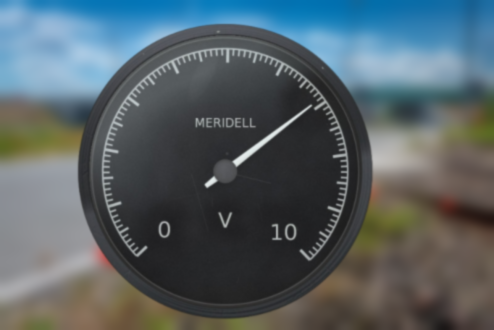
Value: **6.9** V
